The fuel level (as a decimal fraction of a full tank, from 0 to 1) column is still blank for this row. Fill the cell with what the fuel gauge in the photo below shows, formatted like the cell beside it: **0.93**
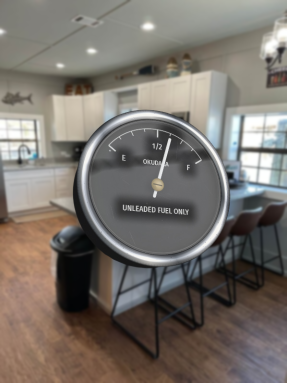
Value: **0.625**
